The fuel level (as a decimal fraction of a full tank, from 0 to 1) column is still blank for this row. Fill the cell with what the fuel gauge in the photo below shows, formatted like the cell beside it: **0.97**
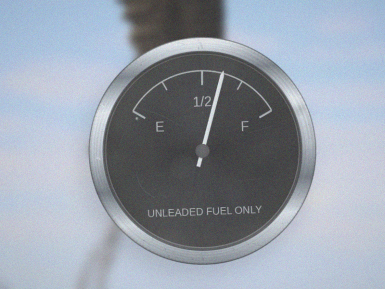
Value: **0.625**
